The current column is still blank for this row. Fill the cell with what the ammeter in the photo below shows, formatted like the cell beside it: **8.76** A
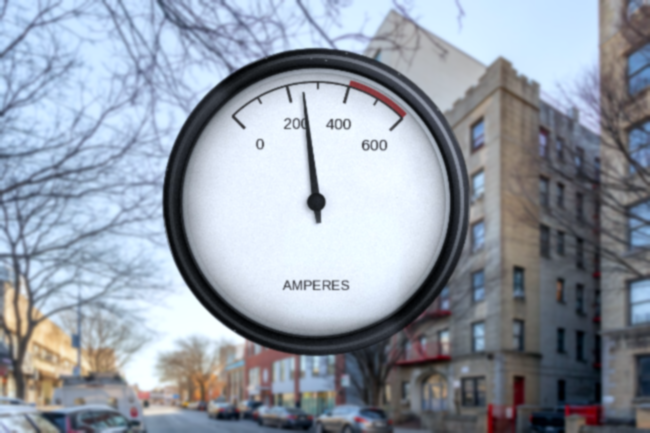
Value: **250** A
